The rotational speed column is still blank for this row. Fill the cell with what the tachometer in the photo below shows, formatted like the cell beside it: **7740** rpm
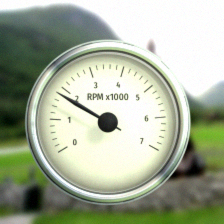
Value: **1800** rpm
